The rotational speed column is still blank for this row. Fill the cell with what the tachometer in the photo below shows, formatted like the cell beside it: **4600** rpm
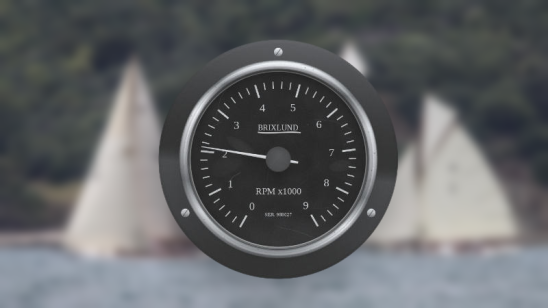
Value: **2100** rpm
